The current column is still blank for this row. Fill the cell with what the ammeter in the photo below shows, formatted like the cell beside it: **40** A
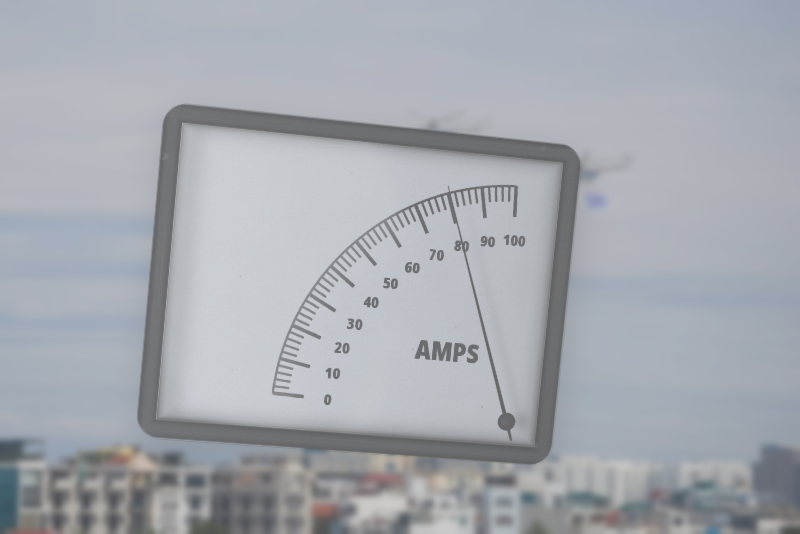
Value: **80** A
